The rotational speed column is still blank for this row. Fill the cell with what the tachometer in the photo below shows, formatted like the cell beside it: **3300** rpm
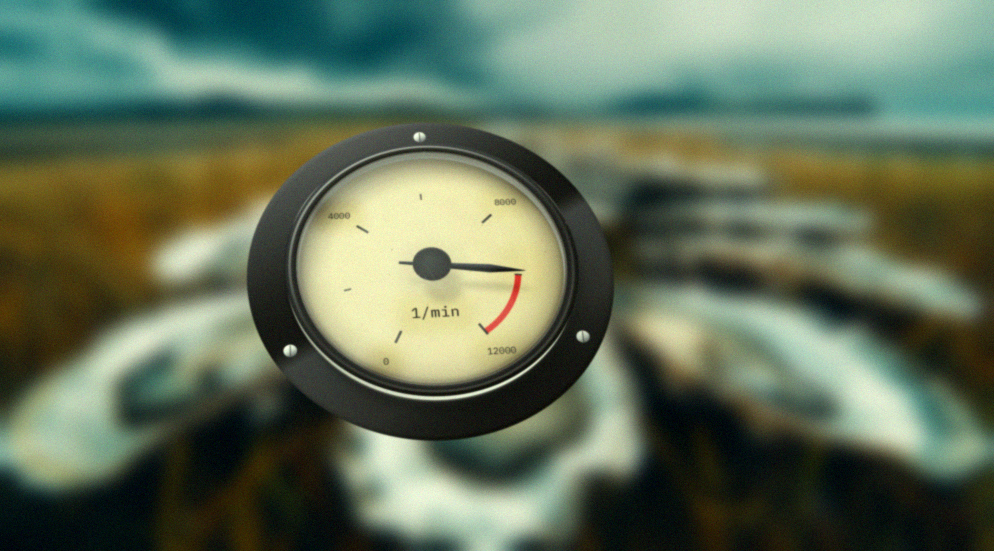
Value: **10000** rpm
